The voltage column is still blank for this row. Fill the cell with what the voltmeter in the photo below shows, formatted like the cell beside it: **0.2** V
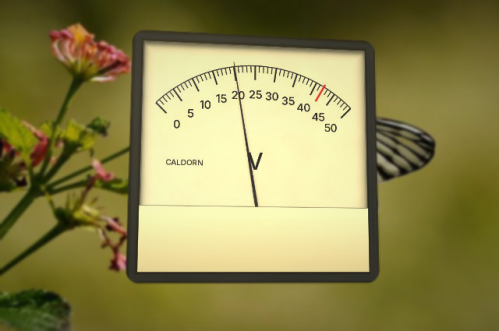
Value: **20** V
